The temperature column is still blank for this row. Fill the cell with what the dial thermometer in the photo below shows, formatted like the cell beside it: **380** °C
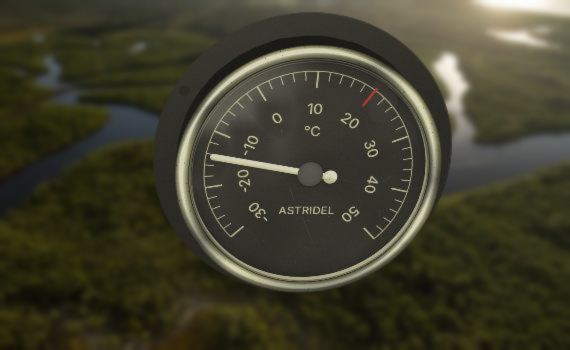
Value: **-14** °C
